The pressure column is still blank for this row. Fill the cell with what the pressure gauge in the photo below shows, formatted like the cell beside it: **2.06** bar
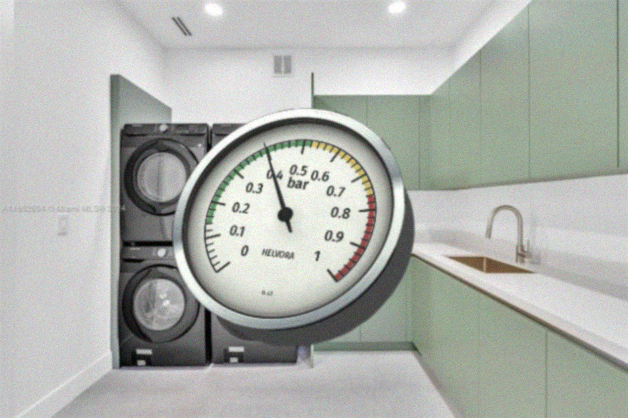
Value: **0.4** bar
